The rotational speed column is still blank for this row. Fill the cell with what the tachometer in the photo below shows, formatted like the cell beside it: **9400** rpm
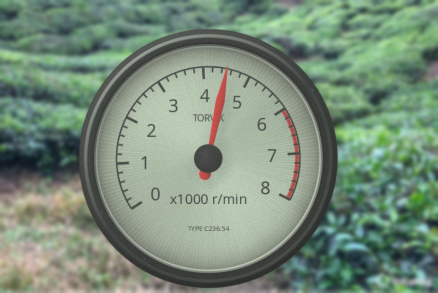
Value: **4500** rpm
